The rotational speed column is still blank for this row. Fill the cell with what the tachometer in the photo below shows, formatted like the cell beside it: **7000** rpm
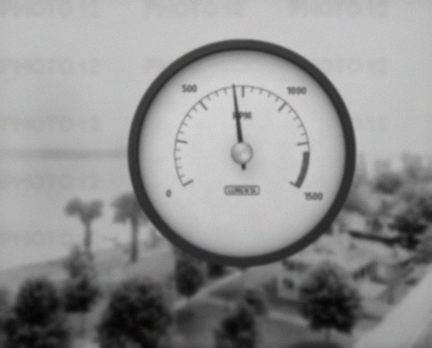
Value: **700** rpm
